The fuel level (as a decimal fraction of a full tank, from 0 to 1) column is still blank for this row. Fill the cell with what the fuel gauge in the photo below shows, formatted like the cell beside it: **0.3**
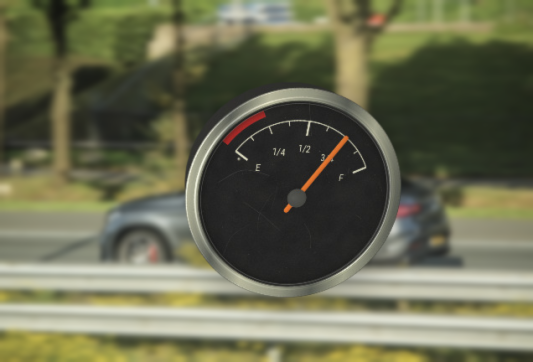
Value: **0.75**
